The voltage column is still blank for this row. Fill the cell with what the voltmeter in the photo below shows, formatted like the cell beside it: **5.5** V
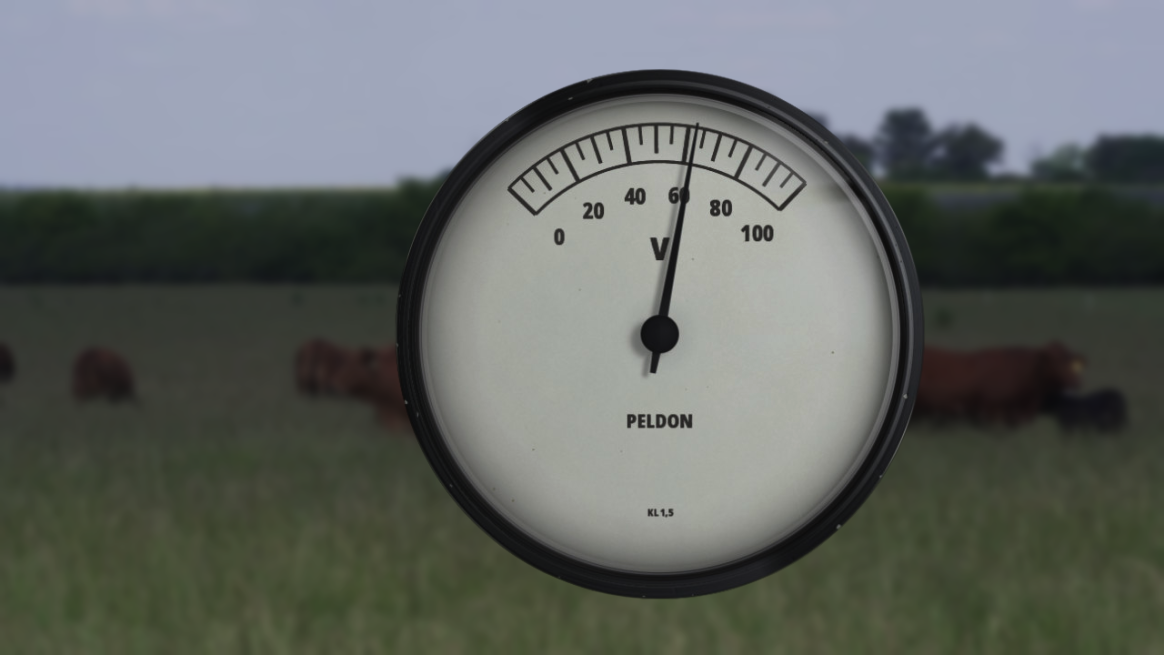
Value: **62.5** V
